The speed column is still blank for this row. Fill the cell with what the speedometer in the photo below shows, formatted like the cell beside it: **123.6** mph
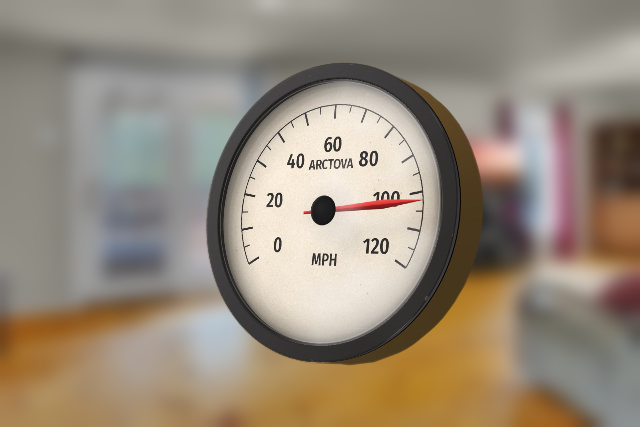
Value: **102.5** mph
